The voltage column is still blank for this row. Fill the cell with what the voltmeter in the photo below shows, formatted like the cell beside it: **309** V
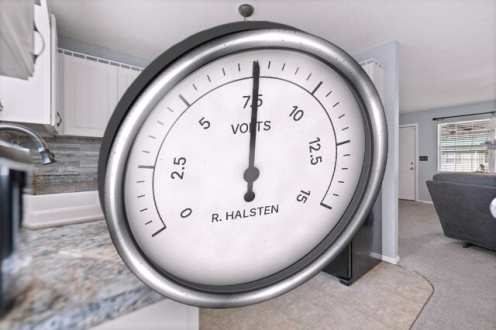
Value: **7.5** V
